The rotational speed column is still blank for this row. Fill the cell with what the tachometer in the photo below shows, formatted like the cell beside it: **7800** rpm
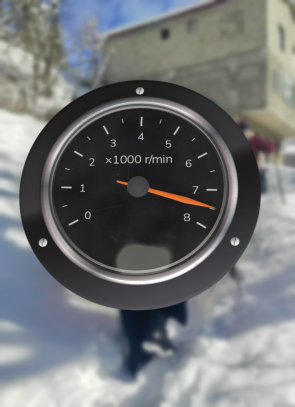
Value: **7500** rpm
